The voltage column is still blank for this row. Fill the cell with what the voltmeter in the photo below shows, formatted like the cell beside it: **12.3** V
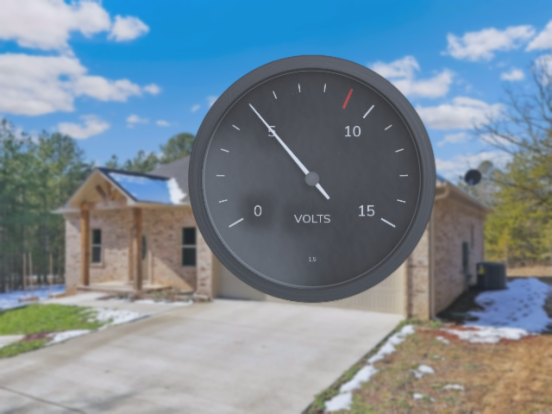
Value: **5** V
